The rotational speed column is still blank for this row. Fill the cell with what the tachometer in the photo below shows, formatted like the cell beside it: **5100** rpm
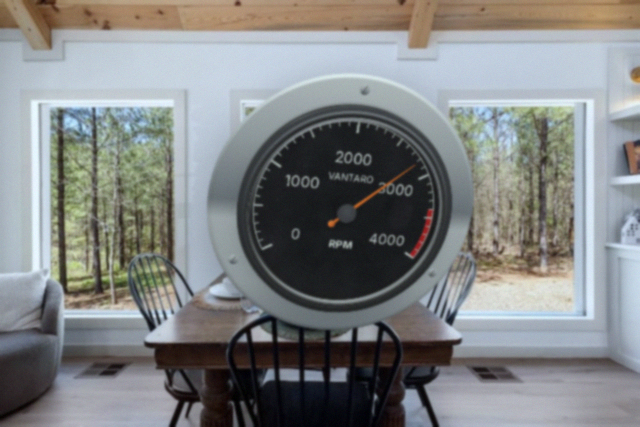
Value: **2800** rpm
